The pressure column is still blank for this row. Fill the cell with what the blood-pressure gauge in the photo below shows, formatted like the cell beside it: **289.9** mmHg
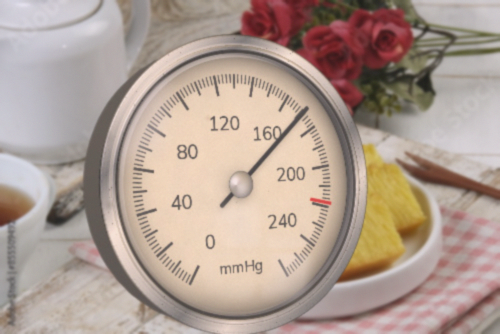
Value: **170** mmHg
